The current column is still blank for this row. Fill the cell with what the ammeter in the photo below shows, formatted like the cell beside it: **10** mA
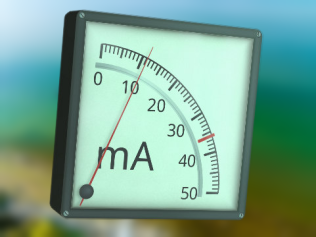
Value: **11** mA
